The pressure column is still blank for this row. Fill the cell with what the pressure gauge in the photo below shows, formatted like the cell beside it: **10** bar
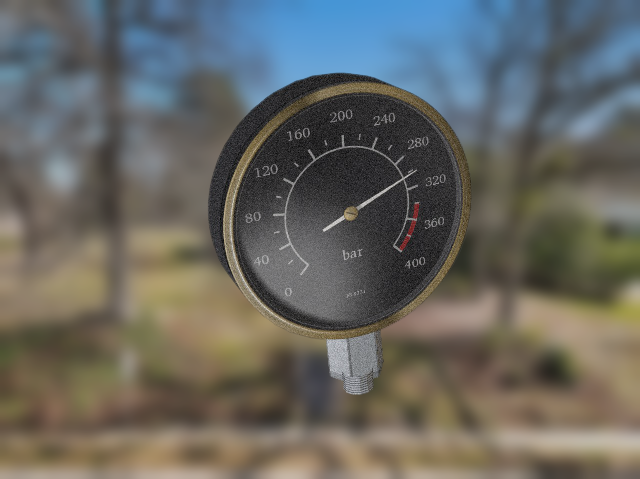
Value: **300** bar
